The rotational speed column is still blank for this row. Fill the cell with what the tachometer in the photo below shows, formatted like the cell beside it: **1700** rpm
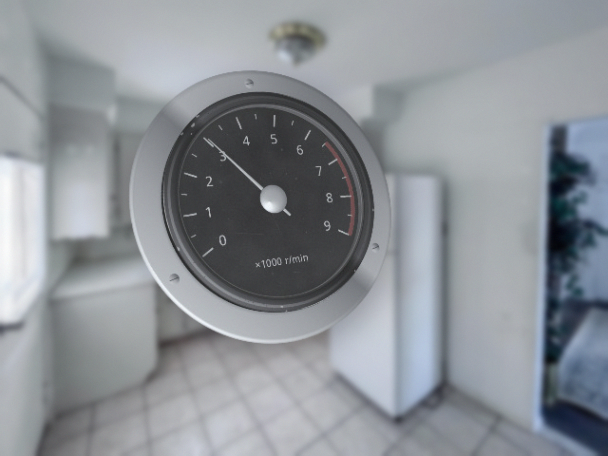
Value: **3000** rpm
